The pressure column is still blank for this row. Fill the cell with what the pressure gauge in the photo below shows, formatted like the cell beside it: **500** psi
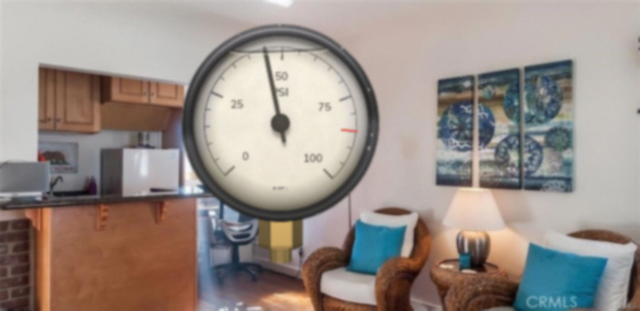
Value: **45** psi
